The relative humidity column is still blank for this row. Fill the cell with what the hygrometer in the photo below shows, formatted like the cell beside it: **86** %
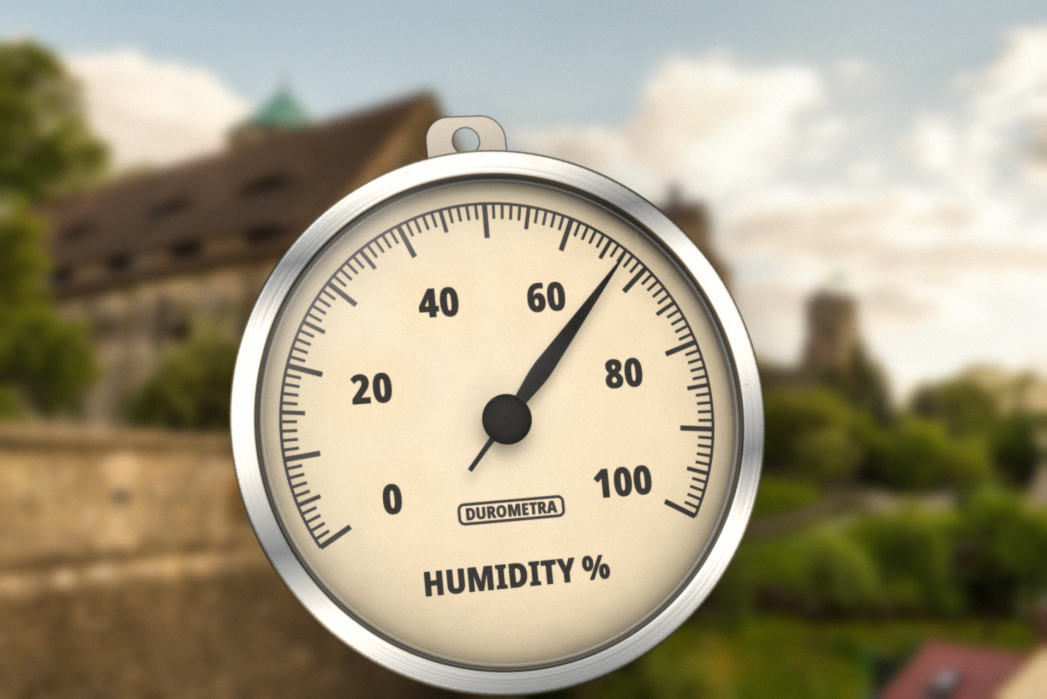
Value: **67** %
